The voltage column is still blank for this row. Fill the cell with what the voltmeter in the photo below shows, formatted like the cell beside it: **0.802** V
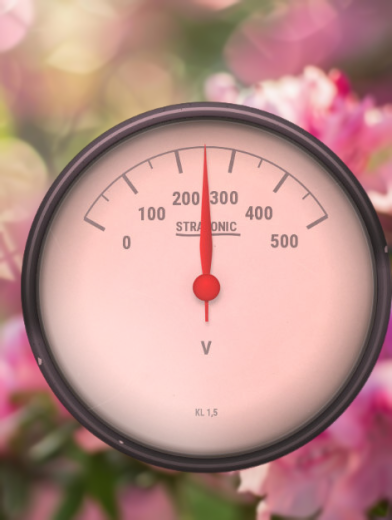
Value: **250** V
